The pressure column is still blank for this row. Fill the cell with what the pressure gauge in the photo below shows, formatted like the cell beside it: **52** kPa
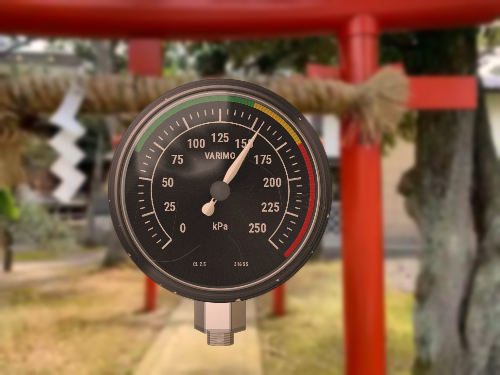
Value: **155** kPa
